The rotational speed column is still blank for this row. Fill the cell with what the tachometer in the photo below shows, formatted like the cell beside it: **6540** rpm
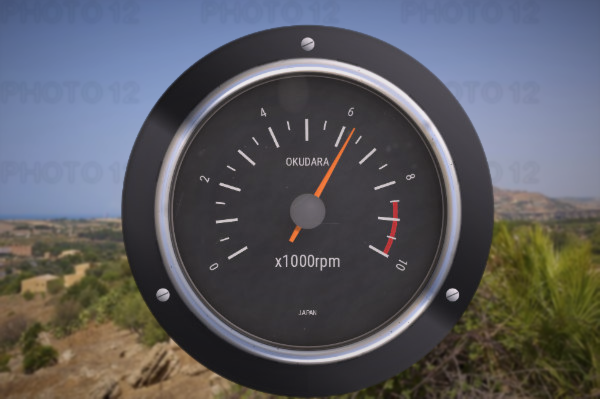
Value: **6250** rpm
